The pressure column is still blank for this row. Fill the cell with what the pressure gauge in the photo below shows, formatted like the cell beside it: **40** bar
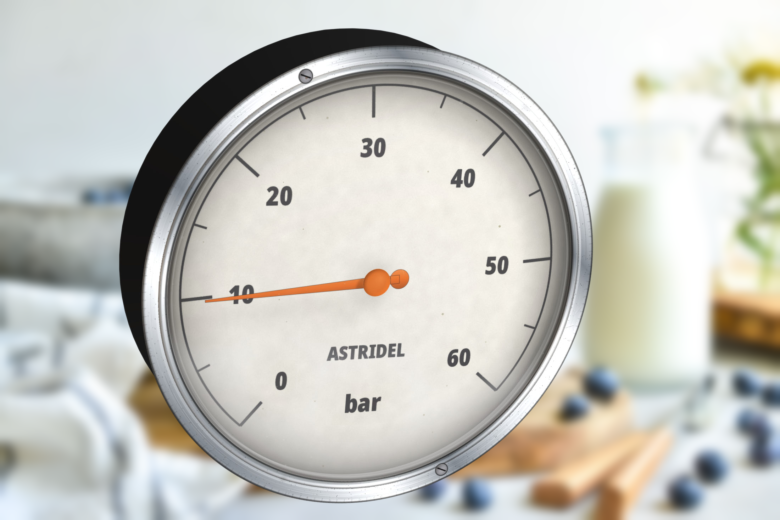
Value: **10** bar
